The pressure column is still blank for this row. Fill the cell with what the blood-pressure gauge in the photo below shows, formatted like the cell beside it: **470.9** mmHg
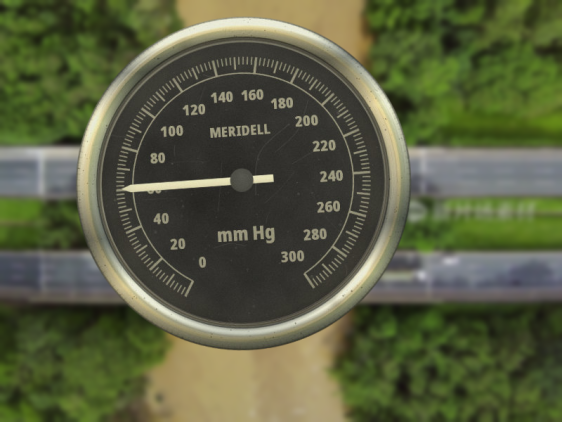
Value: **60** mmHg
